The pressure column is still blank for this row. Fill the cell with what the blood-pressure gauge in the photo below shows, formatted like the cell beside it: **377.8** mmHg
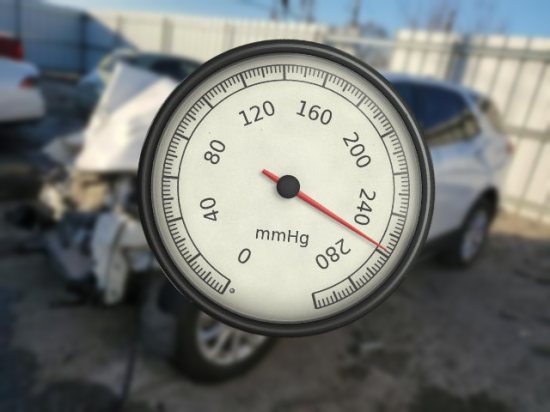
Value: **258** mmHg
